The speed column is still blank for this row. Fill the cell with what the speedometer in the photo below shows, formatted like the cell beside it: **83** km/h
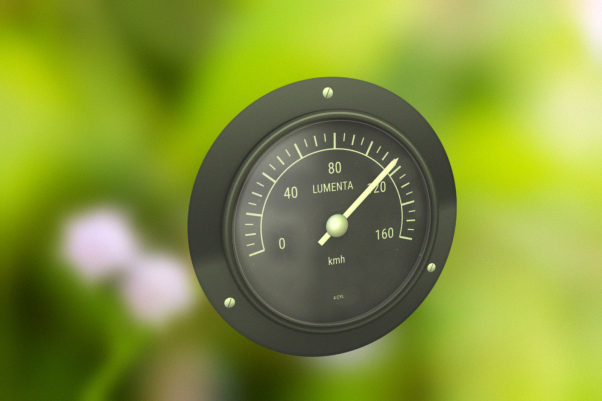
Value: **115** km/h
